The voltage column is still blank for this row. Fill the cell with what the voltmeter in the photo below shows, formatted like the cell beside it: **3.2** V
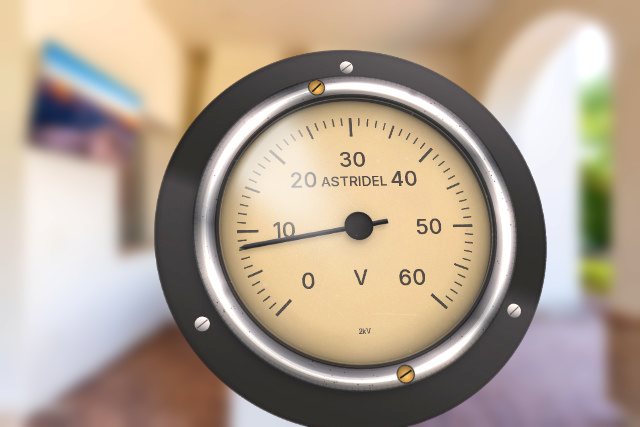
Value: **8** V
